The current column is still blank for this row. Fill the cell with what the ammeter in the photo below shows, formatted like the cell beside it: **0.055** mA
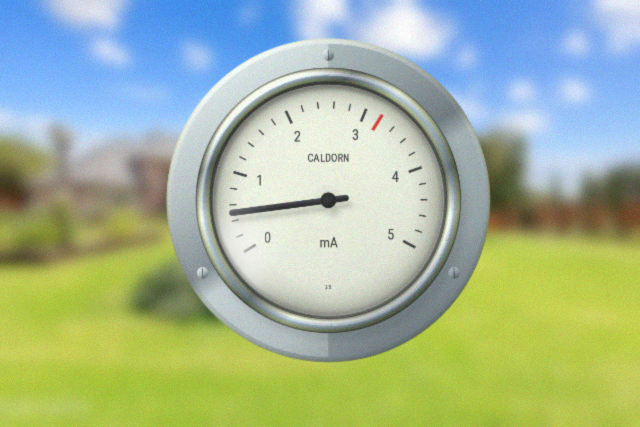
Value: **0.5** mA
